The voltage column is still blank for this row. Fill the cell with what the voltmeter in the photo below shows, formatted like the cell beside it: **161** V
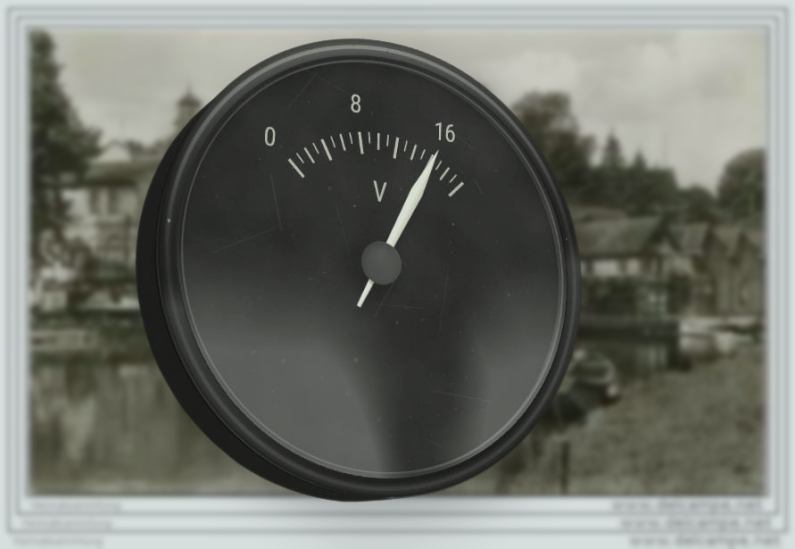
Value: **16** V
